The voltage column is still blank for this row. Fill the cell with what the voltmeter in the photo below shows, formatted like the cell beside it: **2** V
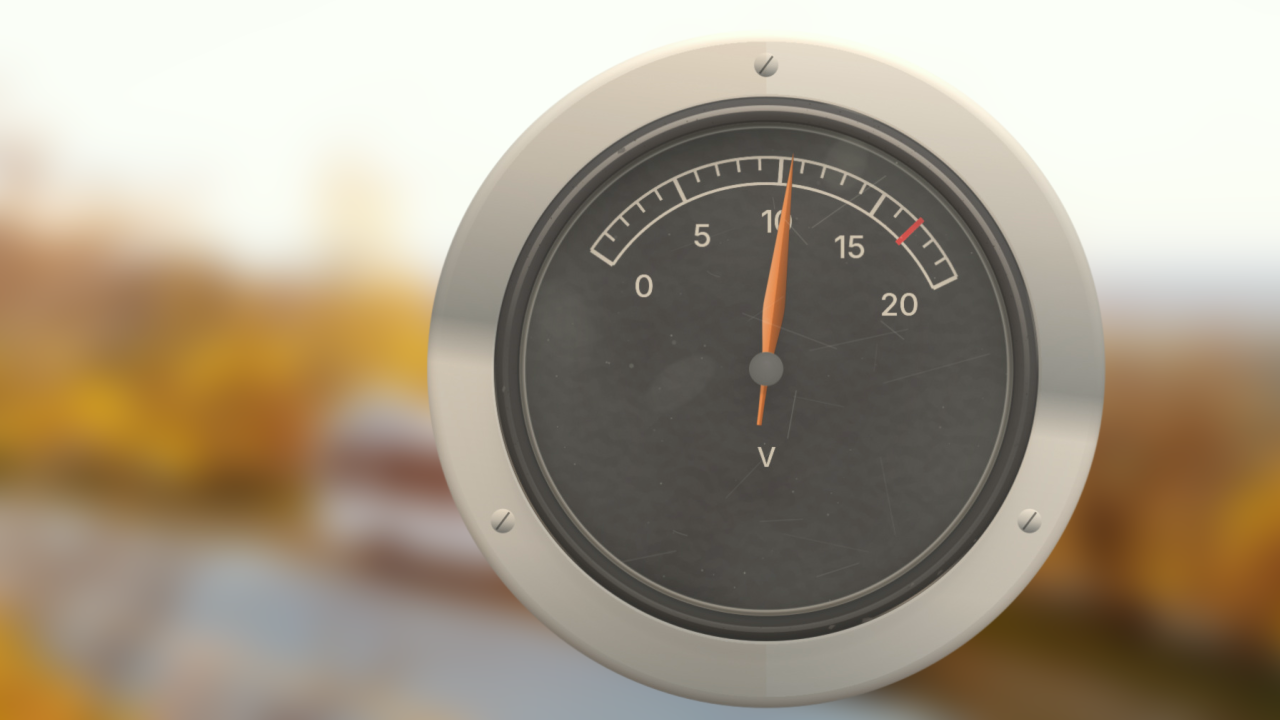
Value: **10.5** V
